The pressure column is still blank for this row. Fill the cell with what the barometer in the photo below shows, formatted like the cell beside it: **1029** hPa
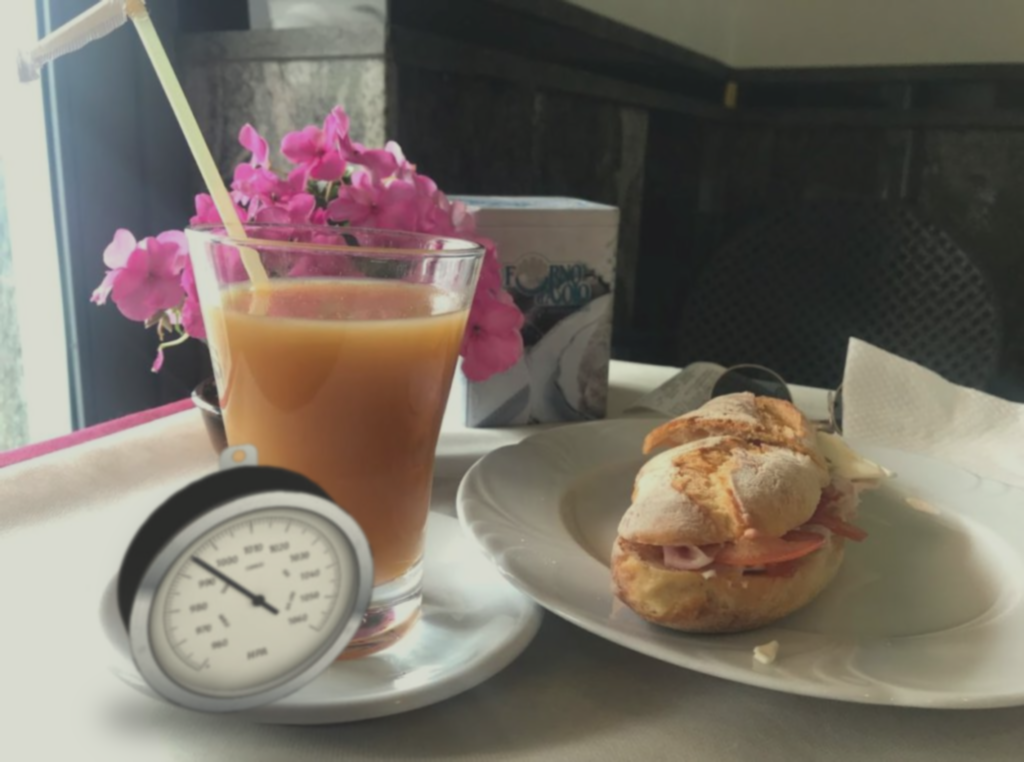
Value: **995** hPa
